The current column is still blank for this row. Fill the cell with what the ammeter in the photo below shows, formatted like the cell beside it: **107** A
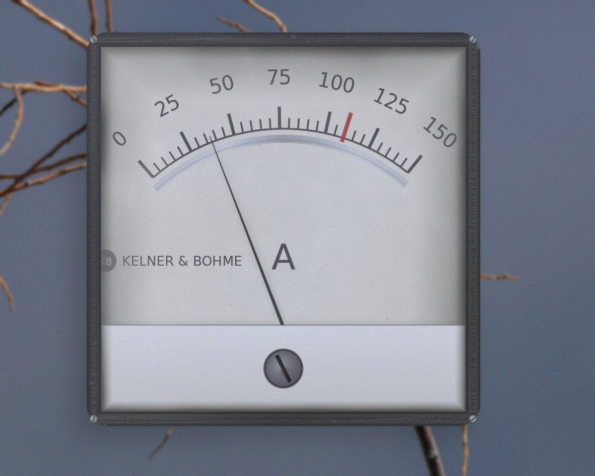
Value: **37.5** A
